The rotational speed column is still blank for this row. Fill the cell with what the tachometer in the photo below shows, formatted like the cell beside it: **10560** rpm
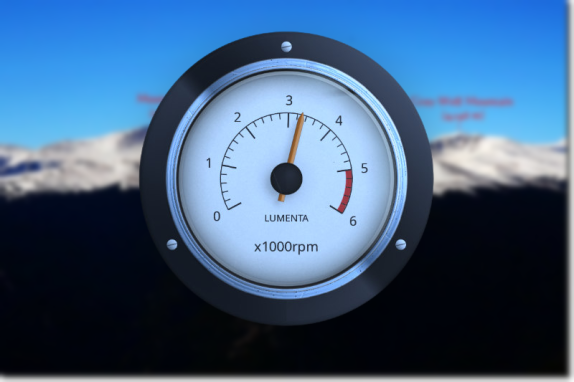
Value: **3300** rpm
